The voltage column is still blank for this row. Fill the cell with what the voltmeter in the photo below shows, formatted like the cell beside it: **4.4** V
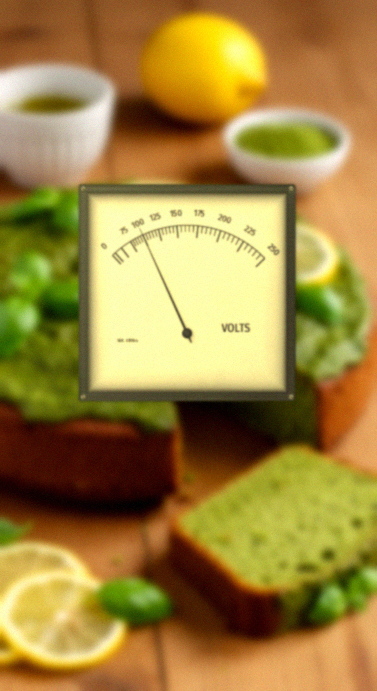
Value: **100** V
